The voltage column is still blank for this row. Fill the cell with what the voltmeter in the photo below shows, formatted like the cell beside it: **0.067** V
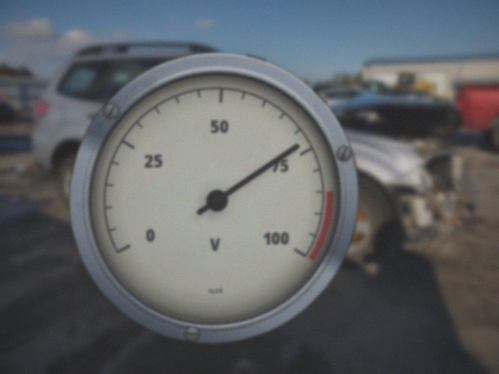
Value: **72.5** V
